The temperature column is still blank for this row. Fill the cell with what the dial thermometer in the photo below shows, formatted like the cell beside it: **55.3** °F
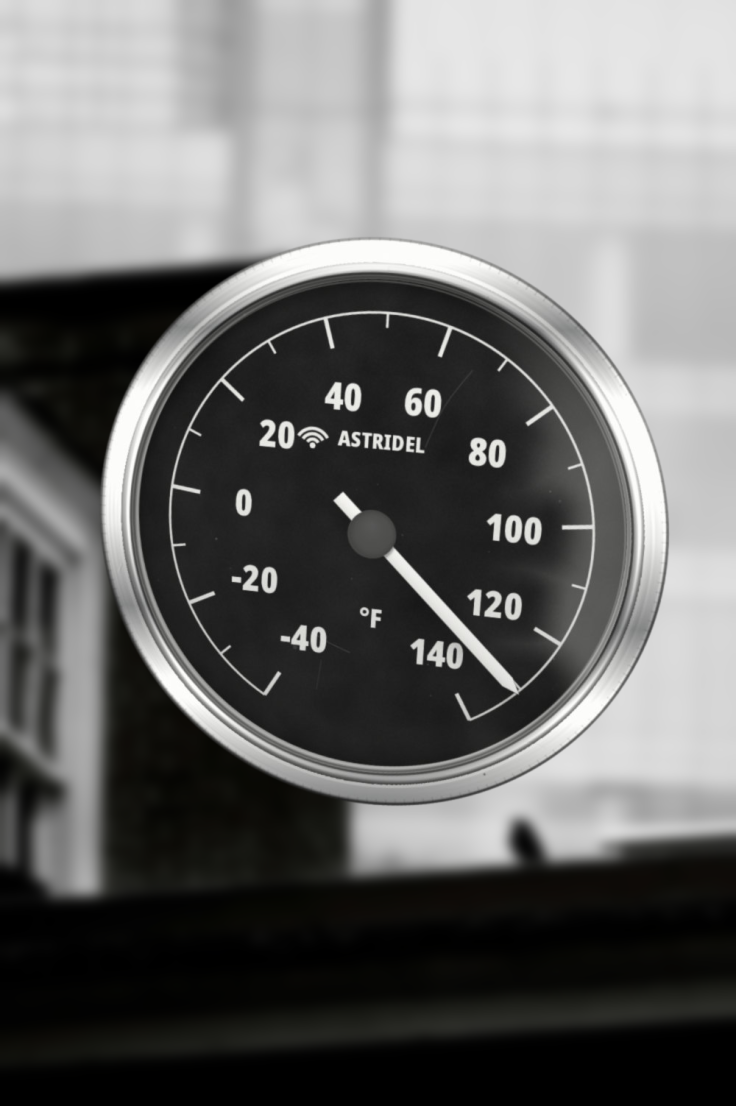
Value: **130** °F
